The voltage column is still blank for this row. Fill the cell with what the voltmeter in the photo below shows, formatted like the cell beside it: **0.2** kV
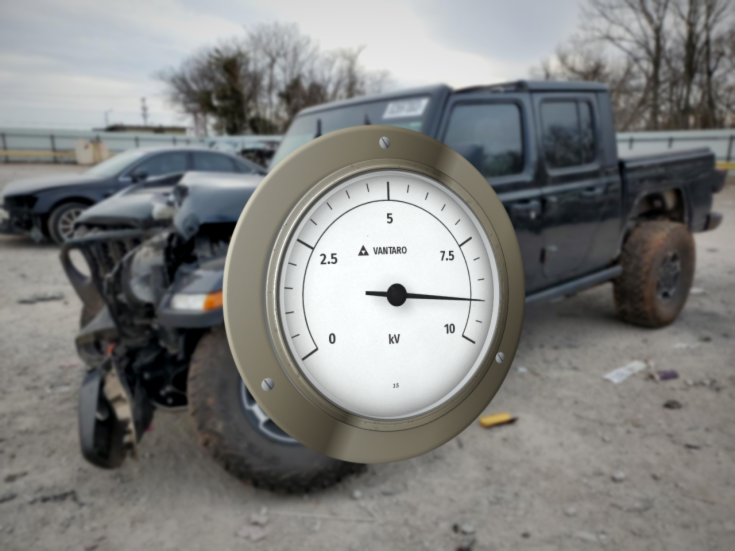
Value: **9** kV
